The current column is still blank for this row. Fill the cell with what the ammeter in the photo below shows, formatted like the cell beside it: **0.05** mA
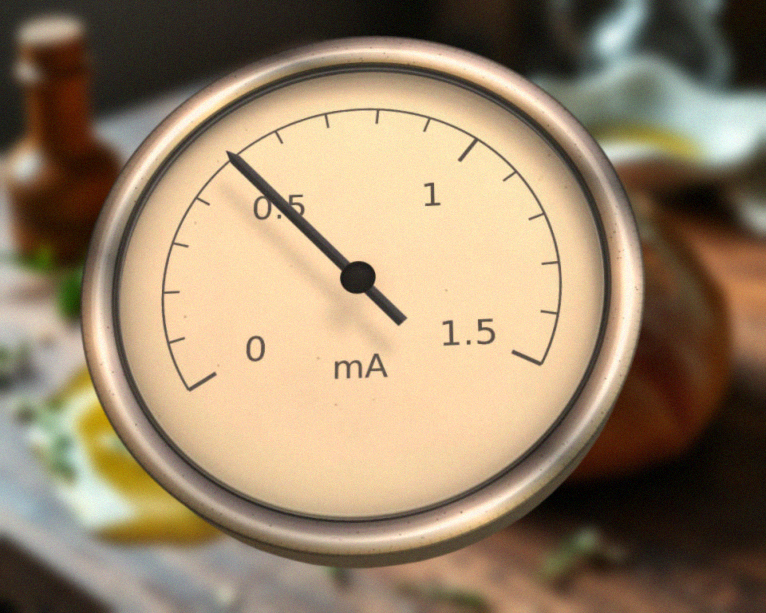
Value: **0.5** mA
